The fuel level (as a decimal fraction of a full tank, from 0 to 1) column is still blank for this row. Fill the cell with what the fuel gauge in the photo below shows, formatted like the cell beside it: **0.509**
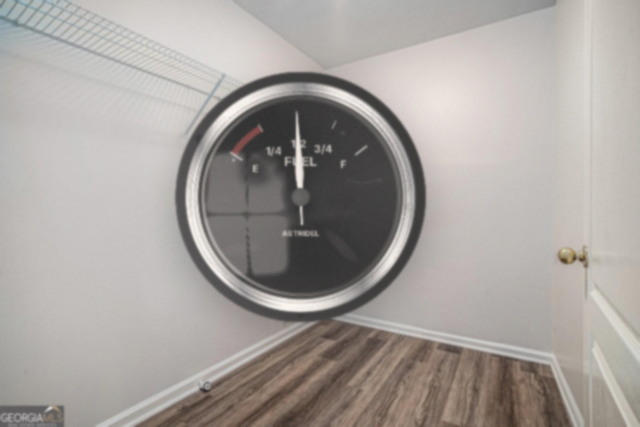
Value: **0.5**
